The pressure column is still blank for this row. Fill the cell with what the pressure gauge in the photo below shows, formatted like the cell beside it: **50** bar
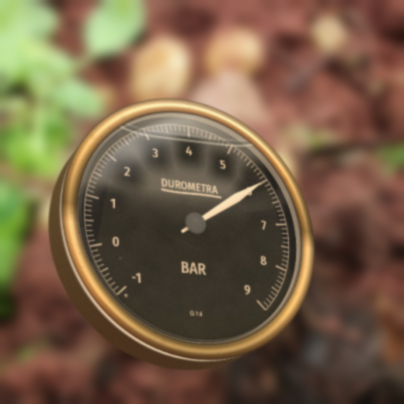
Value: **6** bar
